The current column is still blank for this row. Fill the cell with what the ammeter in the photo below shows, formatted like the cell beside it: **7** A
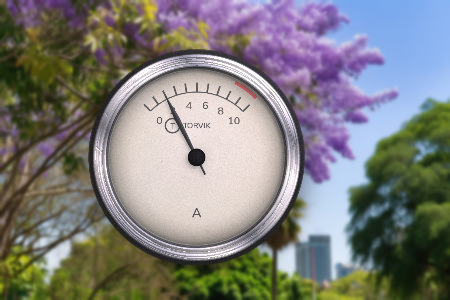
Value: **2** A
